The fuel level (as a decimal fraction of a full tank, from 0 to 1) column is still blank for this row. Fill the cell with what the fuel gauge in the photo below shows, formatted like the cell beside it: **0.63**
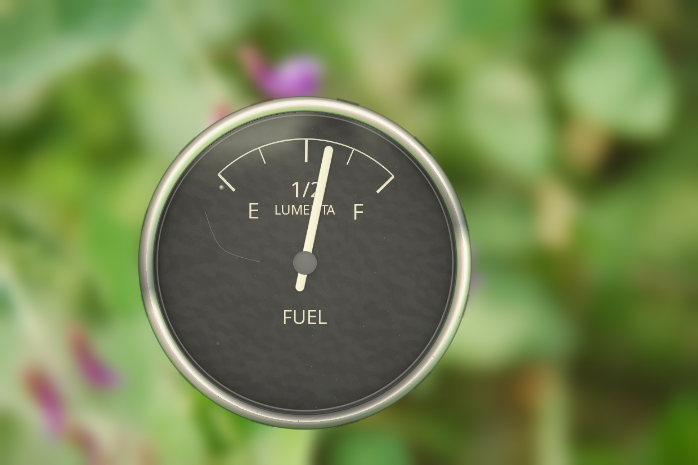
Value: **0.625**
